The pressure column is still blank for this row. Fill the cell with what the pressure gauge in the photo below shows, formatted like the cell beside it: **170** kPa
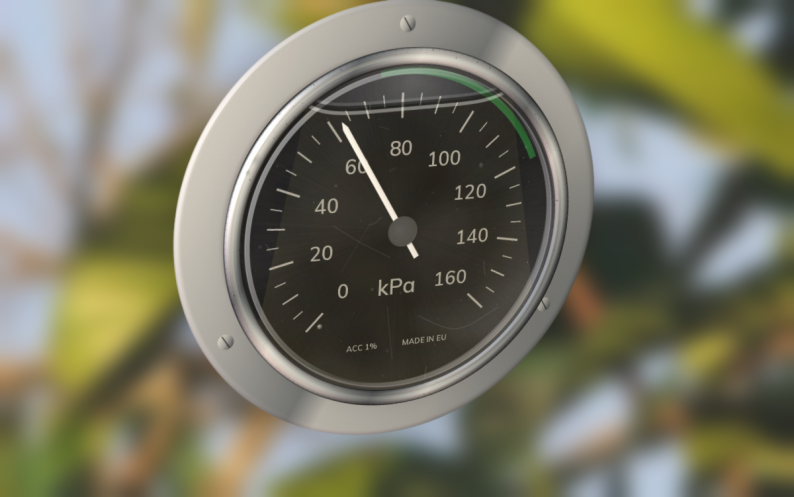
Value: **62.5** kPa
